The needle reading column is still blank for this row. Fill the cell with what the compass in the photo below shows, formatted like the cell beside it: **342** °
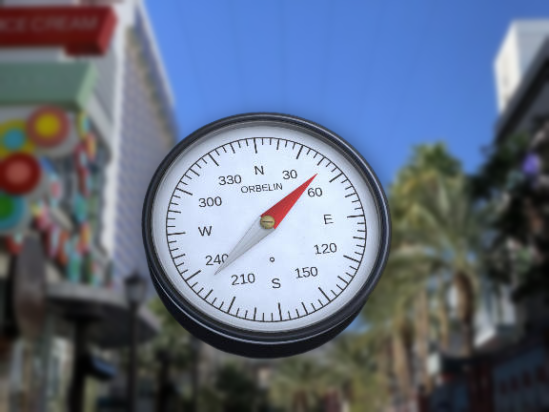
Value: **50** °
